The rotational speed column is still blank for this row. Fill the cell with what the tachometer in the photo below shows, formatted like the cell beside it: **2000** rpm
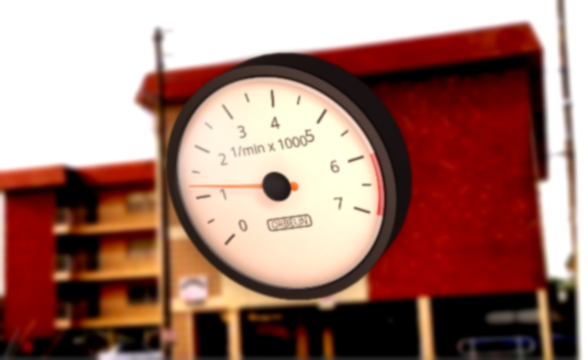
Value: **1250** rpm
